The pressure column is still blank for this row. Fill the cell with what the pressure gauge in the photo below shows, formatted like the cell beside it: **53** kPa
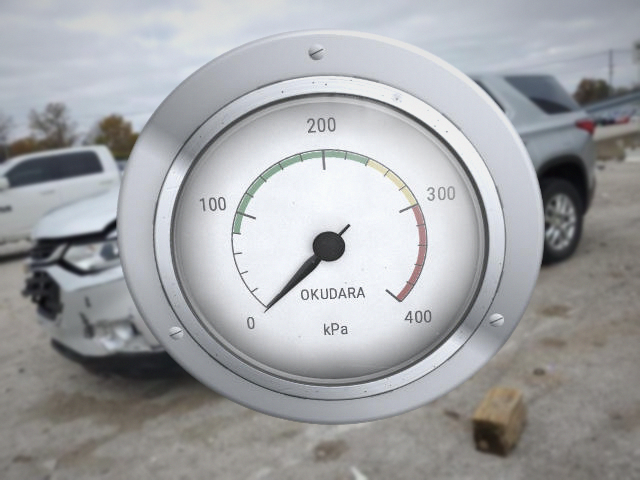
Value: **0** kPa
